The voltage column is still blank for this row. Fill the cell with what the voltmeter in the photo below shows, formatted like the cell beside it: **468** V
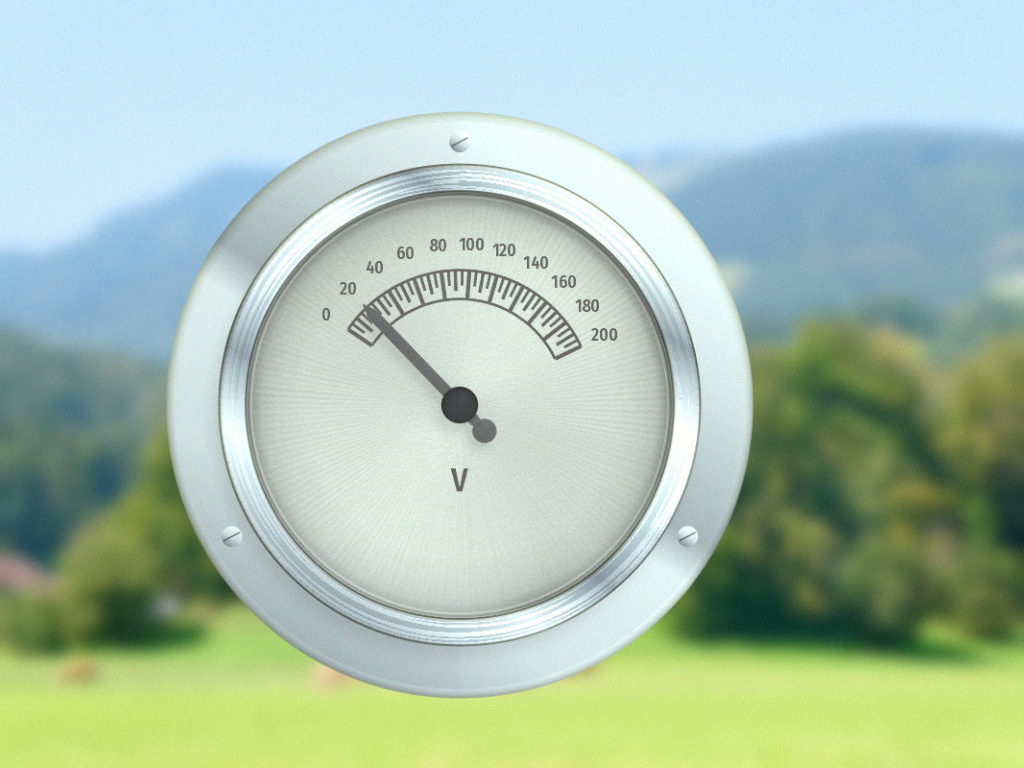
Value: **20** V
